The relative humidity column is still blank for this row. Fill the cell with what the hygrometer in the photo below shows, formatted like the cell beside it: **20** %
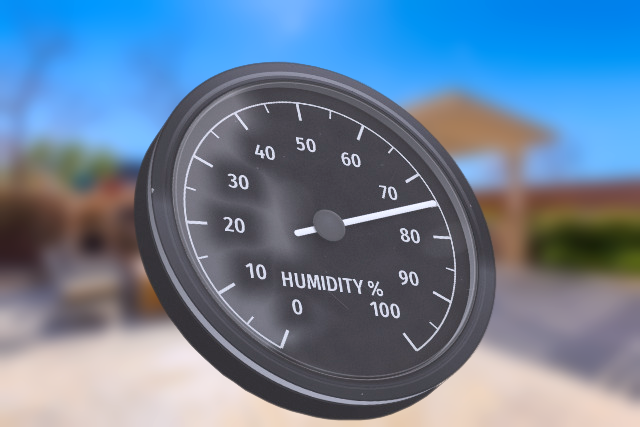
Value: **75** %
